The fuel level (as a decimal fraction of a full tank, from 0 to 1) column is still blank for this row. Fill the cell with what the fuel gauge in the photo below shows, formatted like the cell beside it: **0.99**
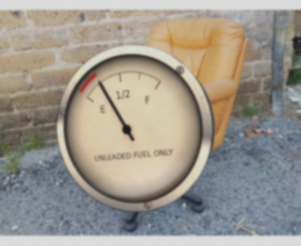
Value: **0.25**
